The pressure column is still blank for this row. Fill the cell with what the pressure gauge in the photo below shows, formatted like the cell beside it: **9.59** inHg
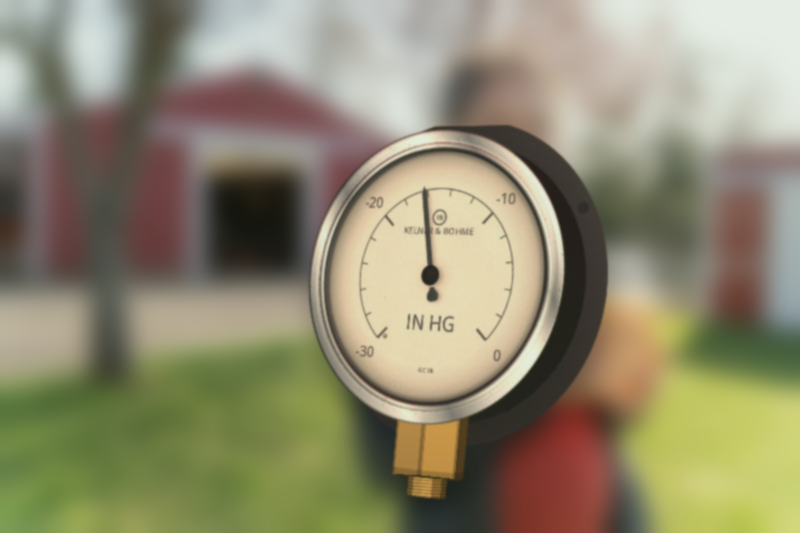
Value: **-16** inHg
